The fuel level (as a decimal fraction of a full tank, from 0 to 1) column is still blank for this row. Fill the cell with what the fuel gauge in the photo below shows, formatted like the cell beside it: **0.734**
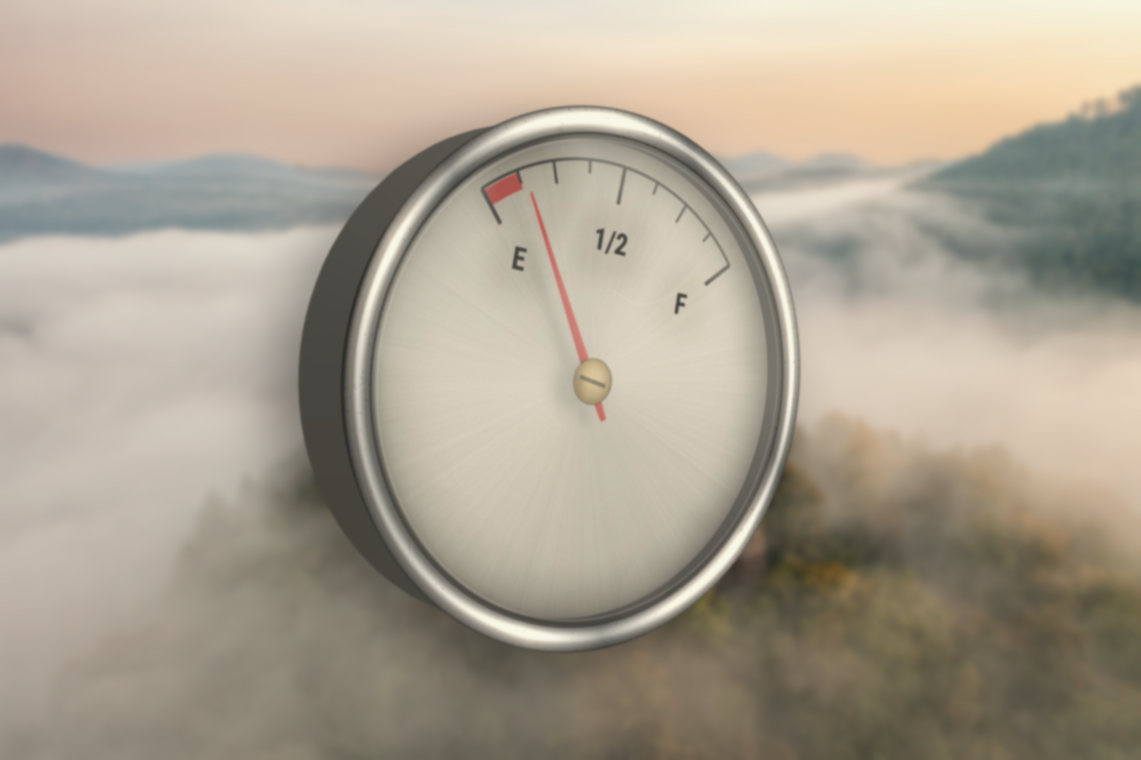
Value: **0.125**
